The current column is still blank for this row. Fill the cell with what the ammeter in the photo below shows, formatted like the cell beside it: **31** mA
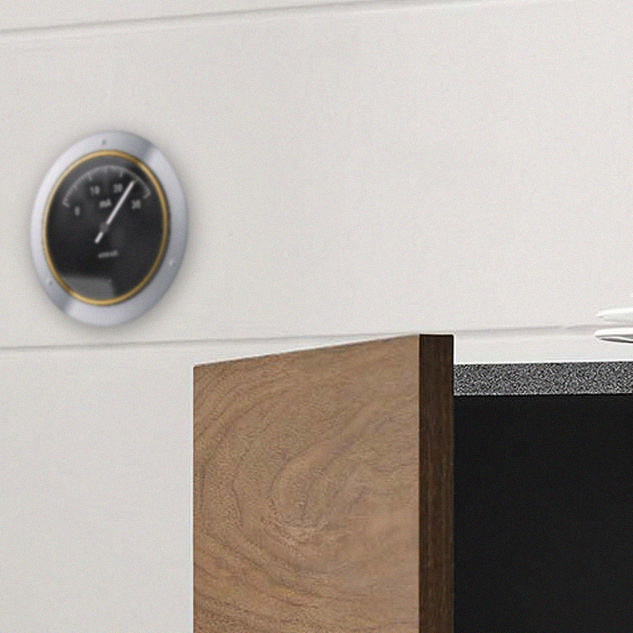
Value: **25** mA
